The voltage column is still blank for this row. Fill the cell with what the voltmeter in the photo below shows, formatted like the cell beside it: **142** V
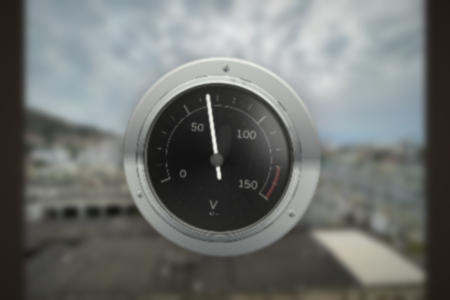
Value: **65** V
